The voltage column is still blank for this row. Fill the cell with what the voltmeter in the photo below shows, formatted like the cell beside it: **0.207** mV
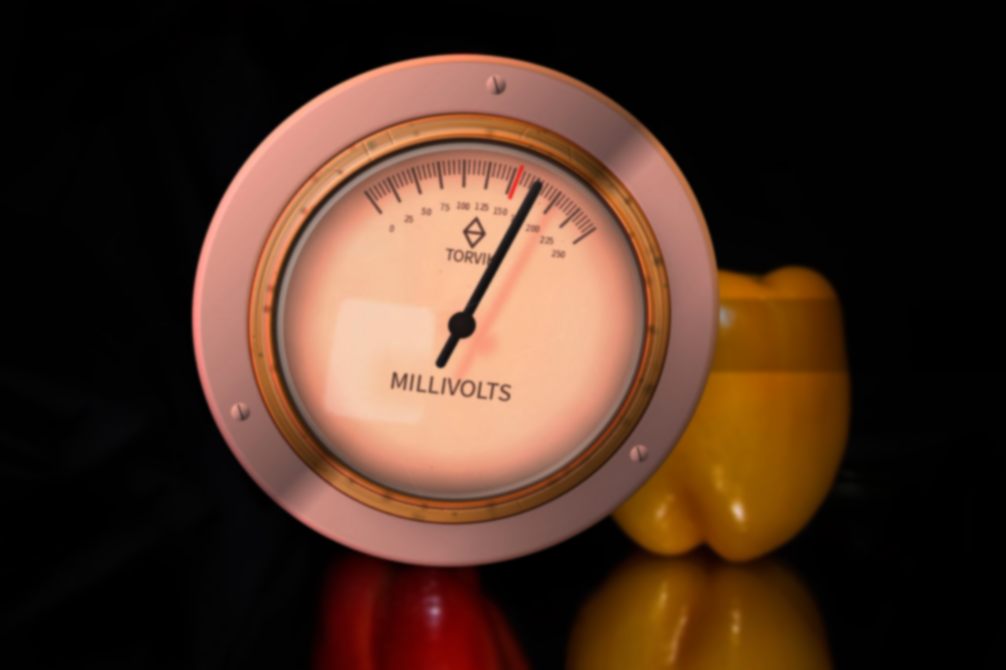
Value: **175** mV
